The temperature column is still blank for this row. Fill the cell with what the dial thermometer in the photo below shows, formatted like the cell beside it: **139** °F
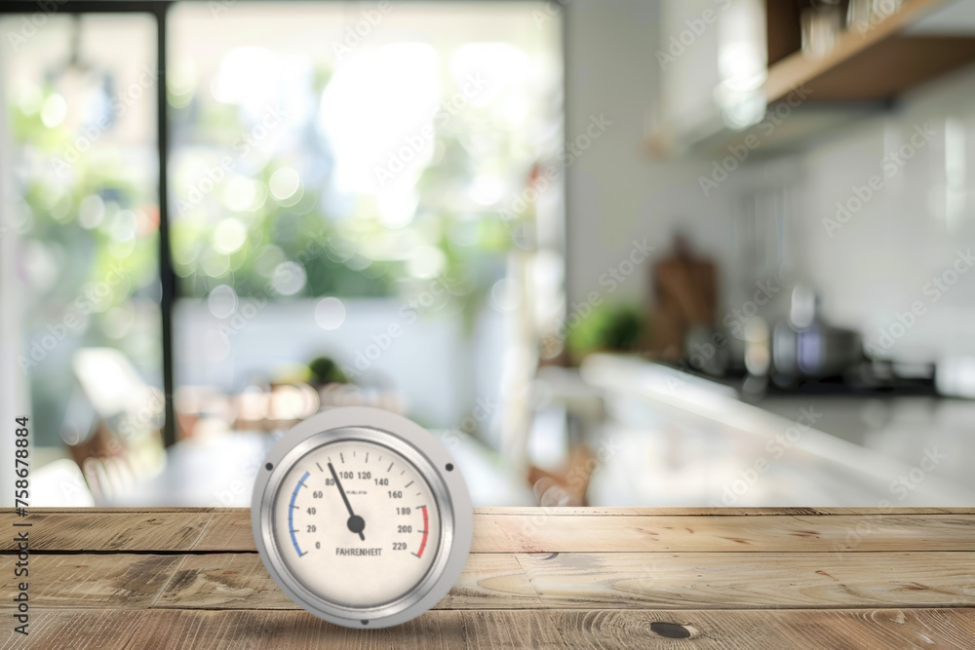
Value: **90** °F
